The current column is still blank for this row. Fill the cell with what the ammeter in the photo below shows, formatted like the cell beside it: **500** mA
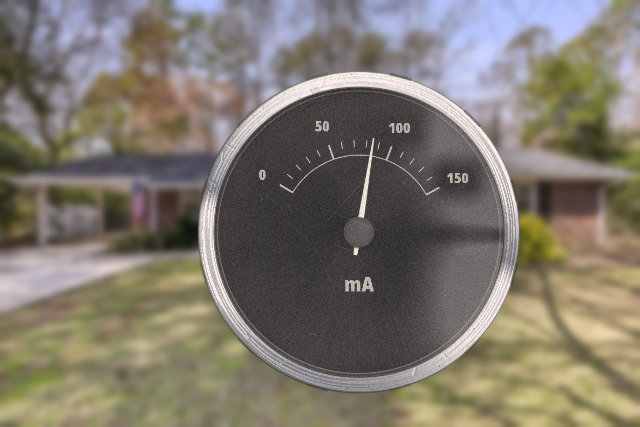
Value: **85** mA
